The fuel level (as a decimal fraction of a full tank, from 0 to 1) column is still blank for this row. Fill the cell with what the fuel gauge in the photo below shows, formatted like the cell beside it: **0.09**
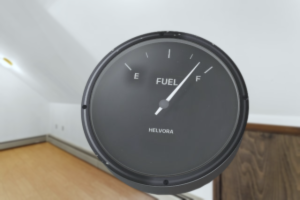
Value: **0.875**
